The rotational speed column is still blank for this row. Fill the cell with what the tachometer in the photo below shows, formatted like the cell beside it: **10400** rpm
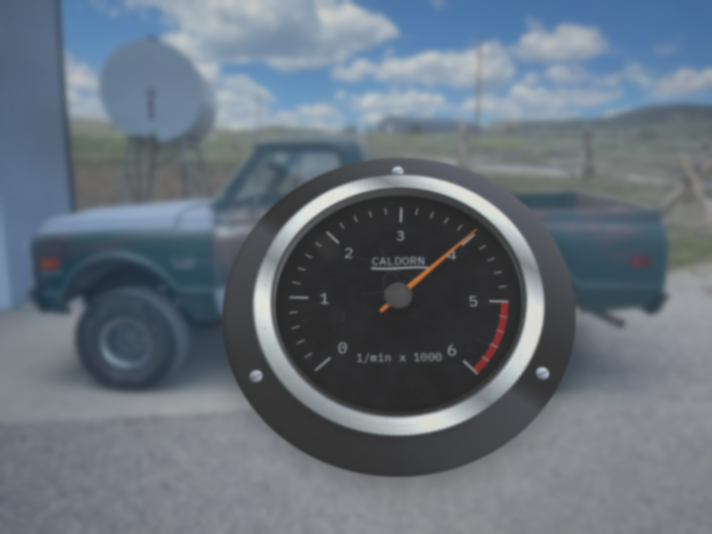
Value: **4000** rpm
